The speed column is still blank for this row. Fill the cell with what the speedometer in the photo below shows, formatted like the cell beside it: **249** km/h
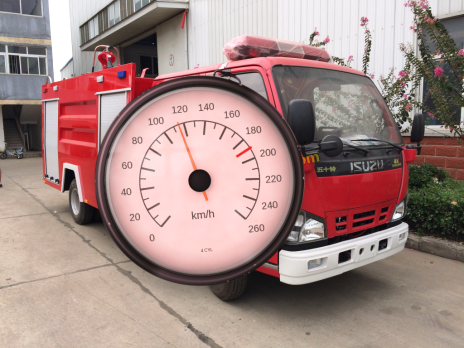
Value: **115** km/h
